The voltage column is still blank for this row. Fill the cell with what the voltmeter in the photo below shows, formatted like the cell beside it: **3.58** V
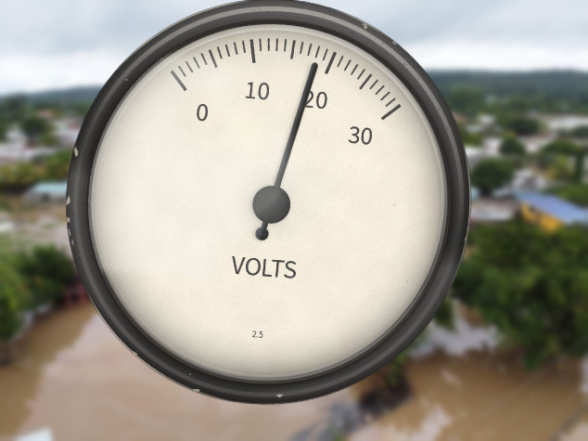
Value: **18** V
